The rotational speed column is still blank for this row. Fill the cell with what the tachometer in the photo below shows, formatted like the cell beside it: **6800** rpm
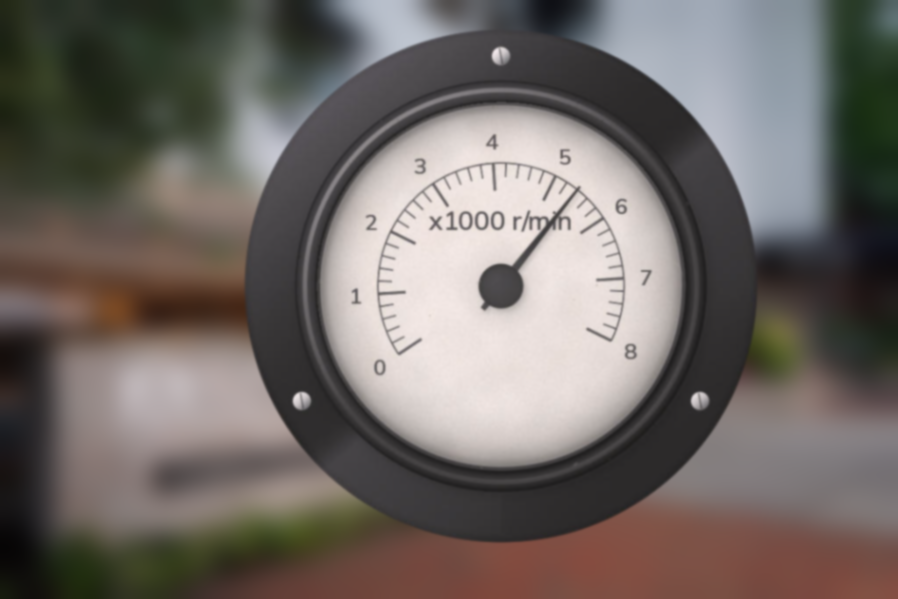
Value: **5400** rpm
